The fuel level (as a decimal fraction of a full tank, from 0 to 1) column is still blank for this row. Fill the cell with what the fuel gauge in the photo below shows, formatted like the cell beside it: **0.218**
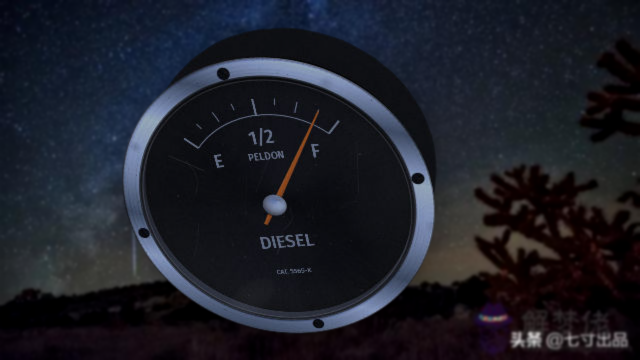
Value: **0.875**
